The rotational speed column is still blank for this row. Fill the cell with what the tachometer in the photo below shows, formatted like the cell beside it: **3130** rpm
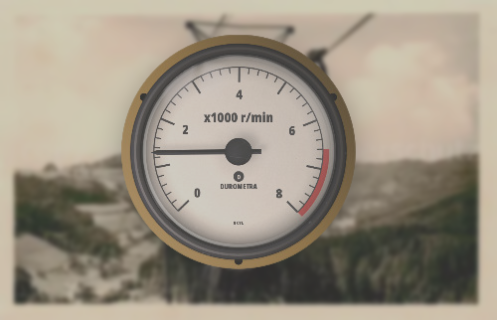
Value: **1300** rpm
